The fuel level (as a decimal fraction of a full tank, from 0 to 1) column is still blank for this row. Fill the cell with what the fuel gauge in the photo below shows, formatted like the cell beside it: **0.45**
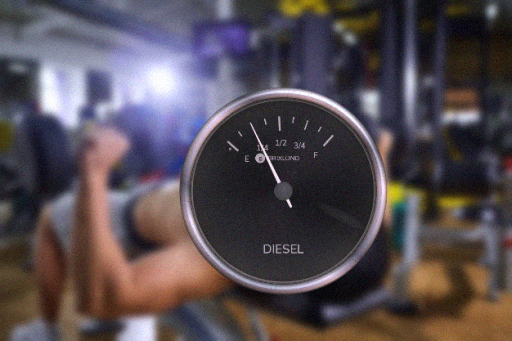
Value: **0.25**
